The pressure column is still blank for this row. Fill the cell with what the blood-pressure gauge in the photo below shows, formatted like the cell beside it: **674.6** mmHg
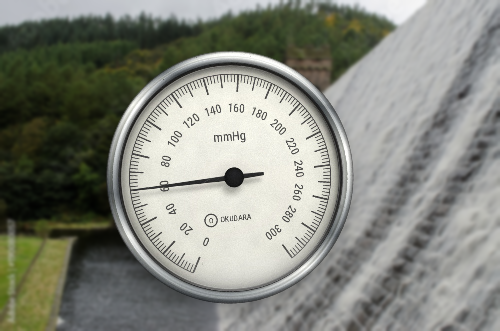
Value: **60** mmHg
